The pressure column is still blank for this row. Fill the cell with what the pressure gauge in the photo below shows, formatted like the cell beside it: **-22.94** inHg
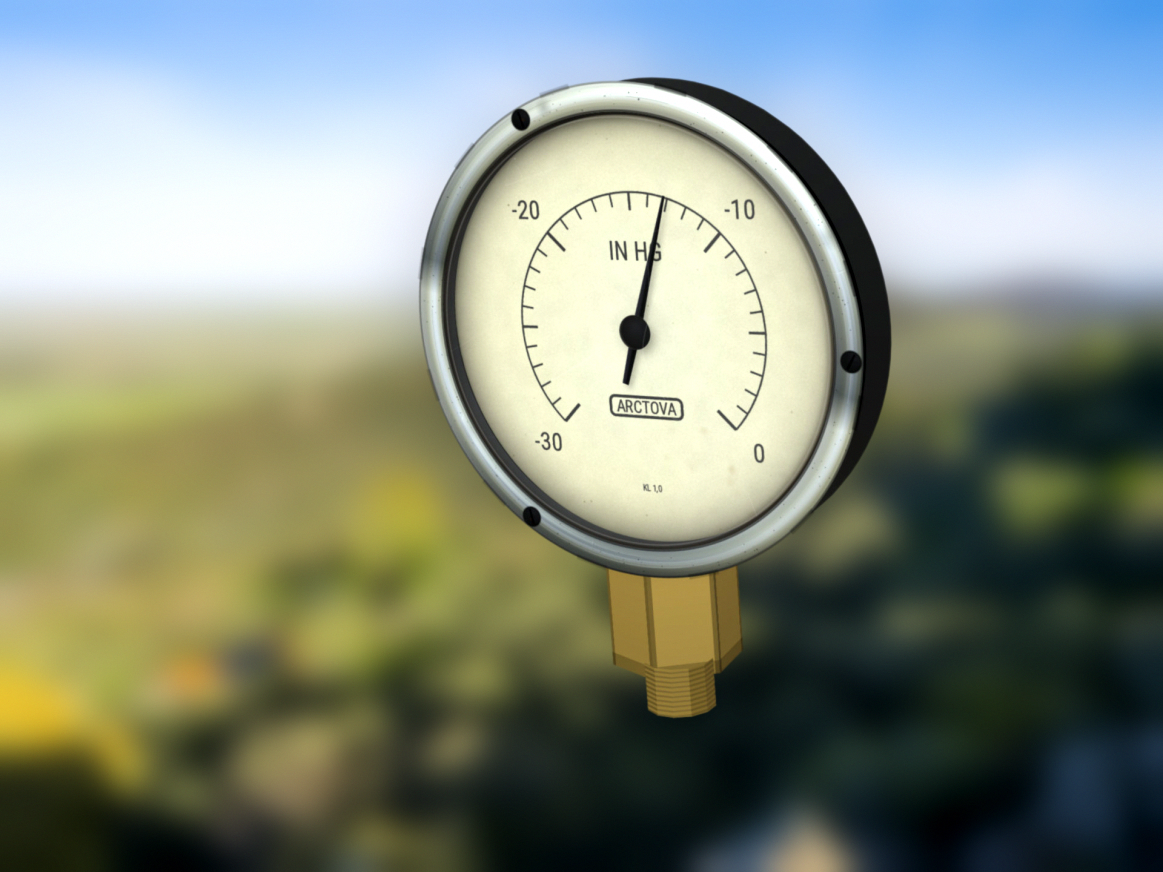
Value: **-13** inHg
